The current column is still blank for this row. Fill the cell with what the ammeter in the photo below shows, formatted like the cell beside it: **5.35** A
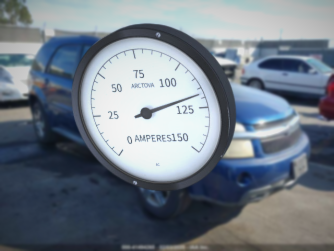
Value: **117.5** A
